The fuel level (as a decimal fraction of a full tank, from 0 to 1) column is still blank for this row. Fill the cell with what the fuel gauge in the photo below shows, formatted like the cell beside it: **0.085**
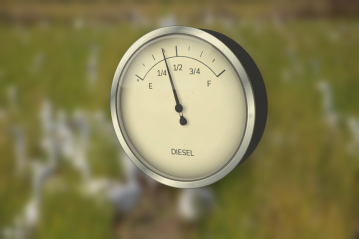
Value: **0.375**
